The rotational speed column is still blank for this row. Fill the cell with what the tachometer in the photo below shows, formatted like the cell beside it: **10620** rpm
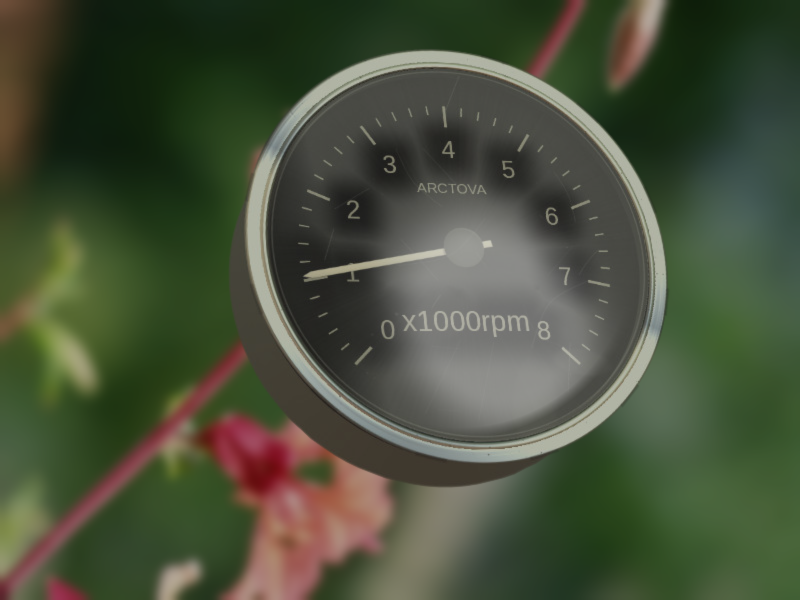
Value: **1000** rpm
